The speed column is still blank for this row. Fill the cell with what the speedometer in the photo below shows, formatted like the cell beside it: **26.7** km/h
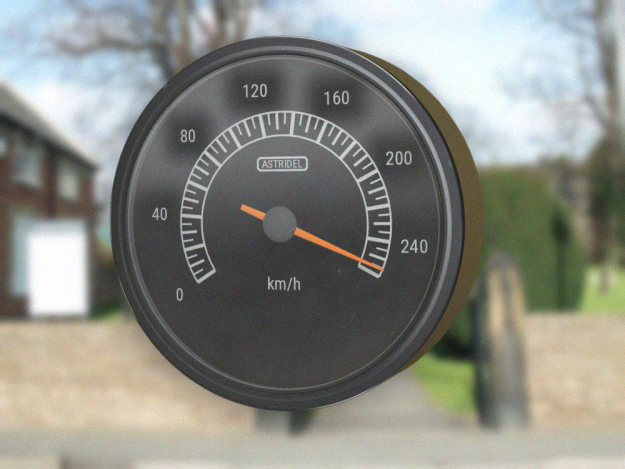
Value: **255** km/h
